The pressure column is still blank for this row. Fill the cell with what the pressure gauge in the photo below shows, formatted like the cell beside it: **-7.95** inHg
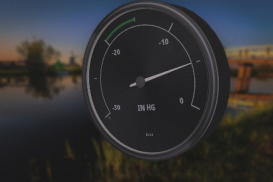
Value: **-5** inHg
